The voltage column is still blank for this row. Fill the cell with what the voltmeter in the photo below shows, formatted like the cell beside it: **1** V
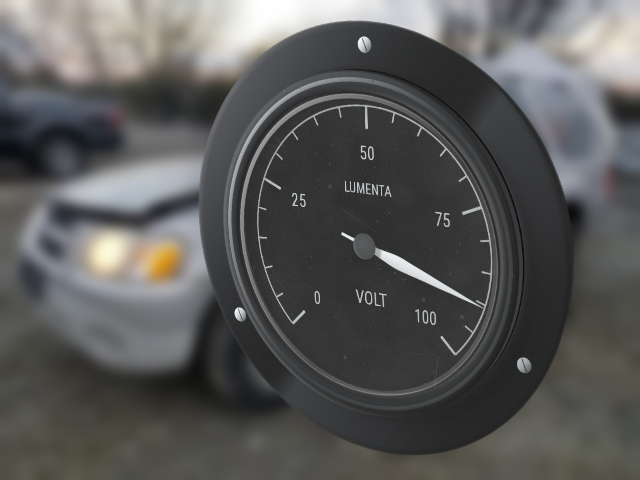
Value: **90** V
